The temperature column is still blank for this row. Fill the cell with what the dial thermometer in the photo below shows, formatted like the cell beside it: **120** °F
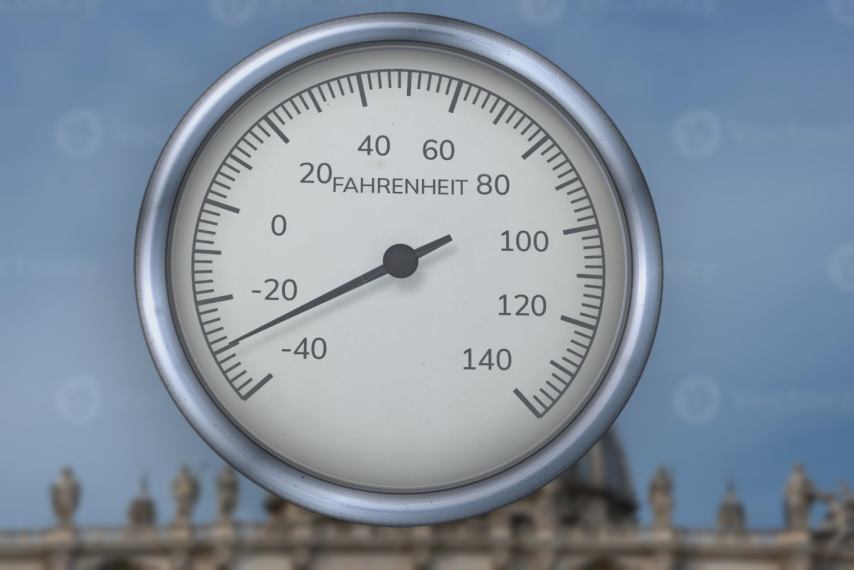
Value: **-30** °F
